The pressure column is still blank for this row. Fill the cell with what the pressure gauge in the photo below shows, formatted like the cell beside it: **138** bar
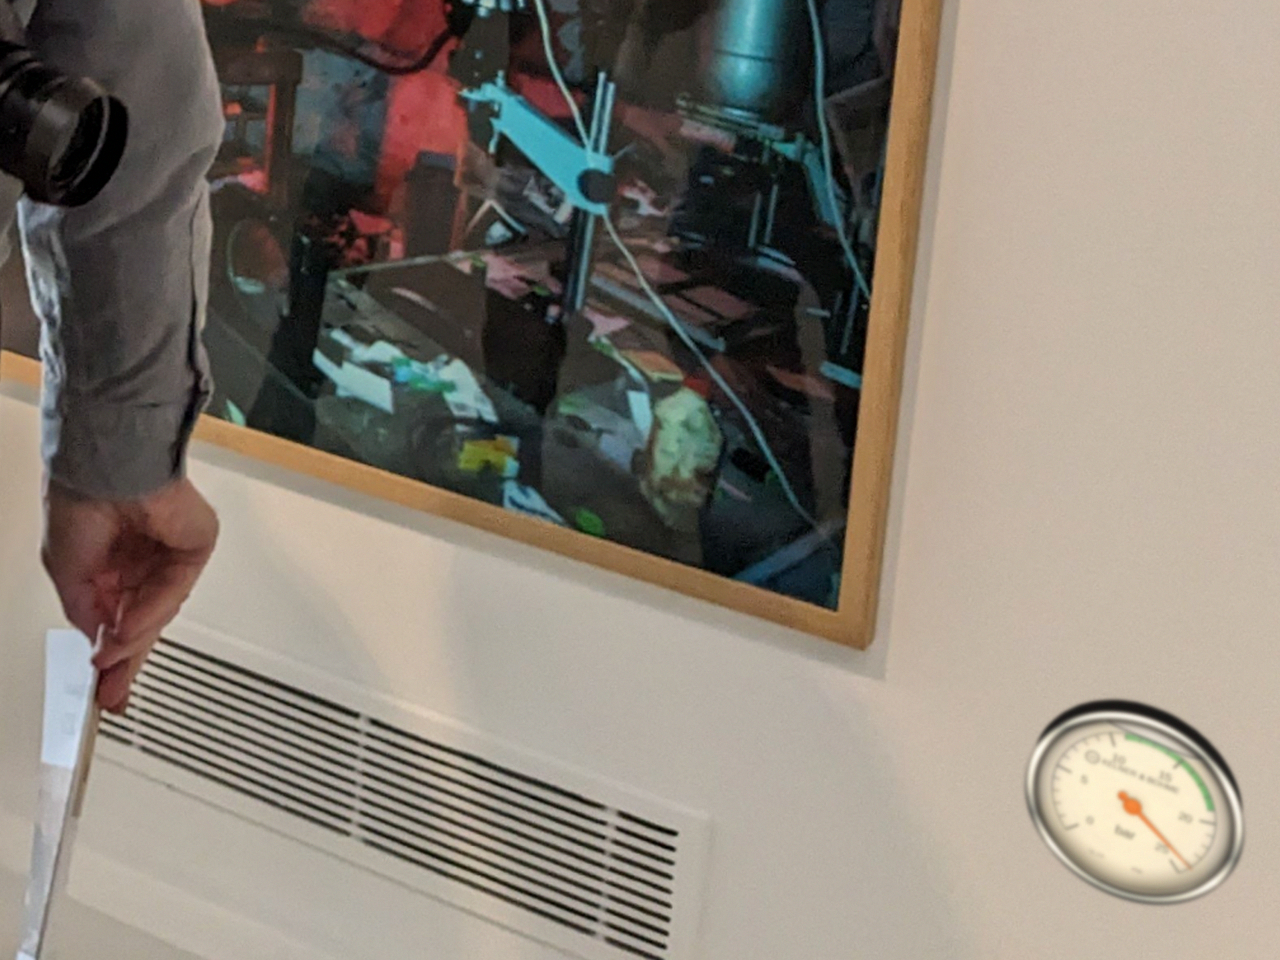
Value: **24** bar
